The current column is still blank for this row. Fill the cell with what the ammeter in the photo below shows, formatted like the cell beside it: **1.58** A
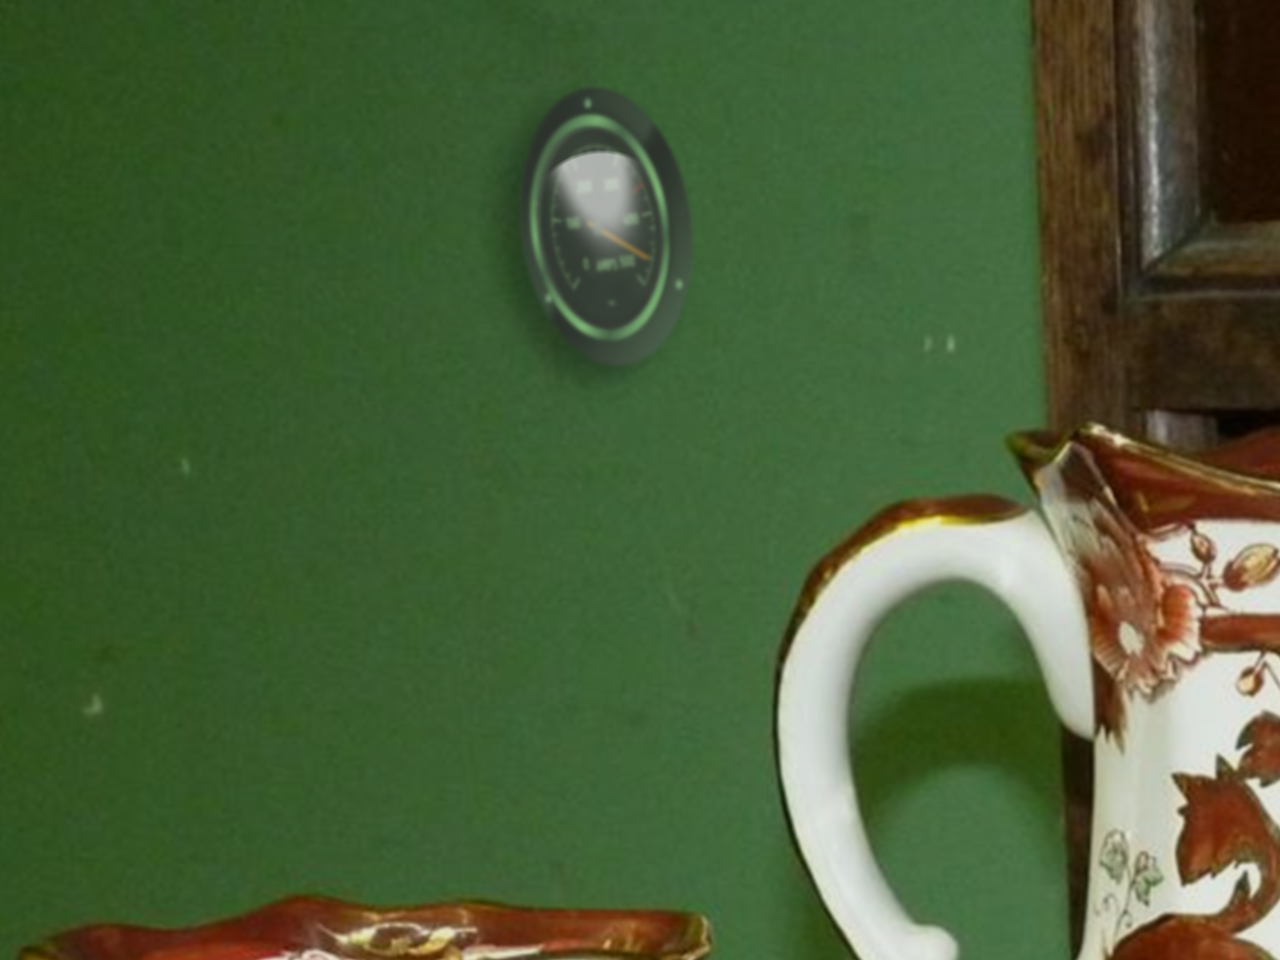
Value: **460** A
